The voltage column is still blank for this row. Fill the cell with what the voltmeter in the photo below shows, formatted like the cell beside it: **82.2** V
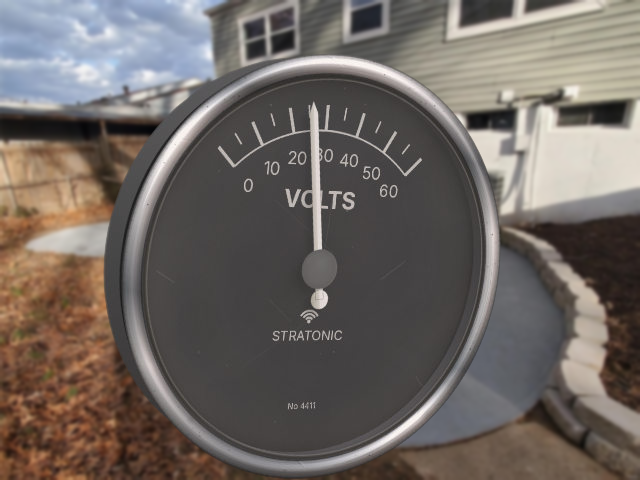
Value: **25** V
